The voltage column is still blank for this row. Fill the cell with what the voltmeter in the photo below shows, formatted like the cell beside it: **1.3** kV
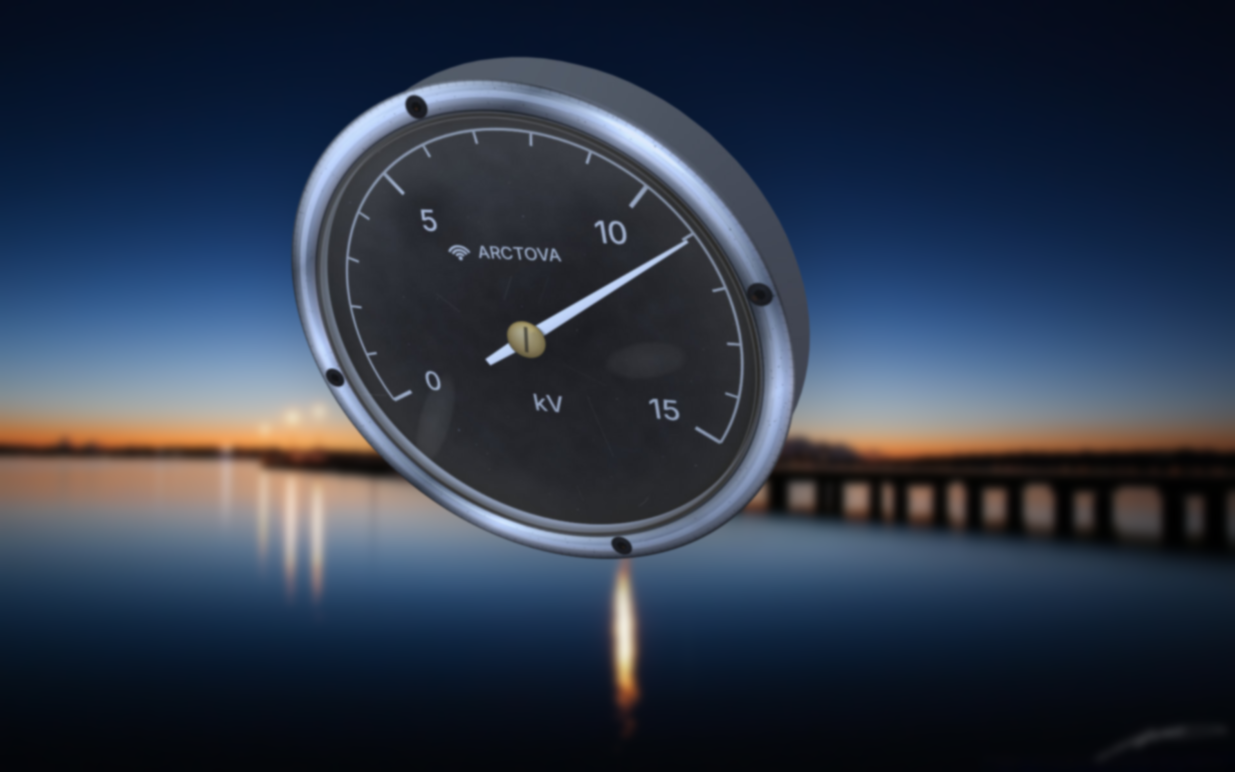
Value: **11** kV
